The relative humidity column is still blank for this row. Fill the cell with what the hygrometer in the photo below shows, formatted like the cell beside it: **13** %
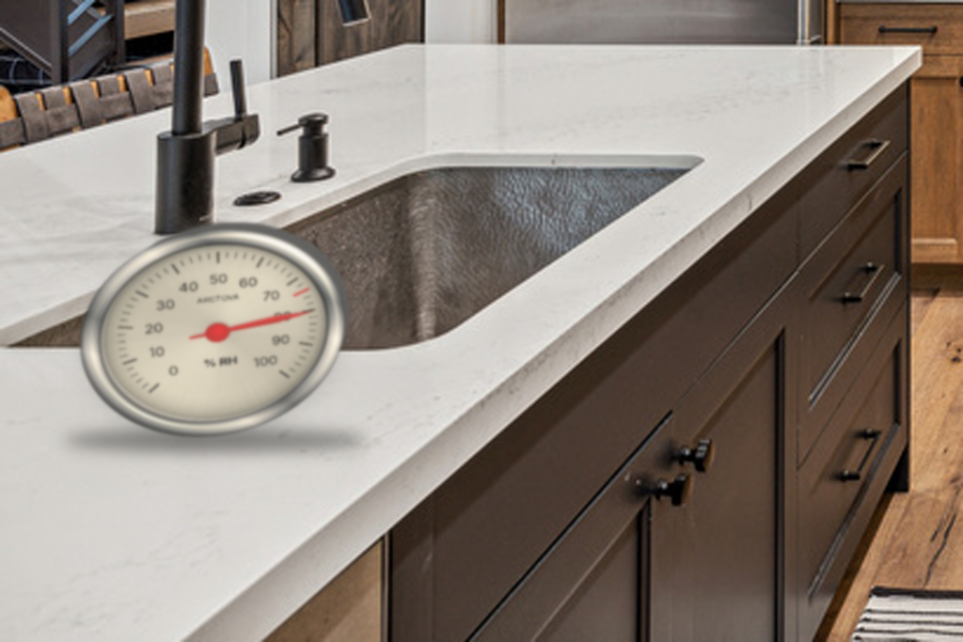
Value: **80** %
